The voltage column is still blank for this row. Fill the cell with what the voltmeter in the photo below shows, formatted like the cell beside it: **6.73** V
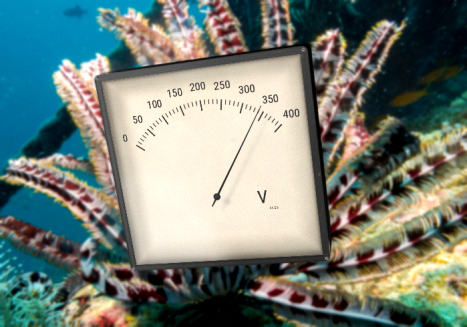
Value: **340** V
